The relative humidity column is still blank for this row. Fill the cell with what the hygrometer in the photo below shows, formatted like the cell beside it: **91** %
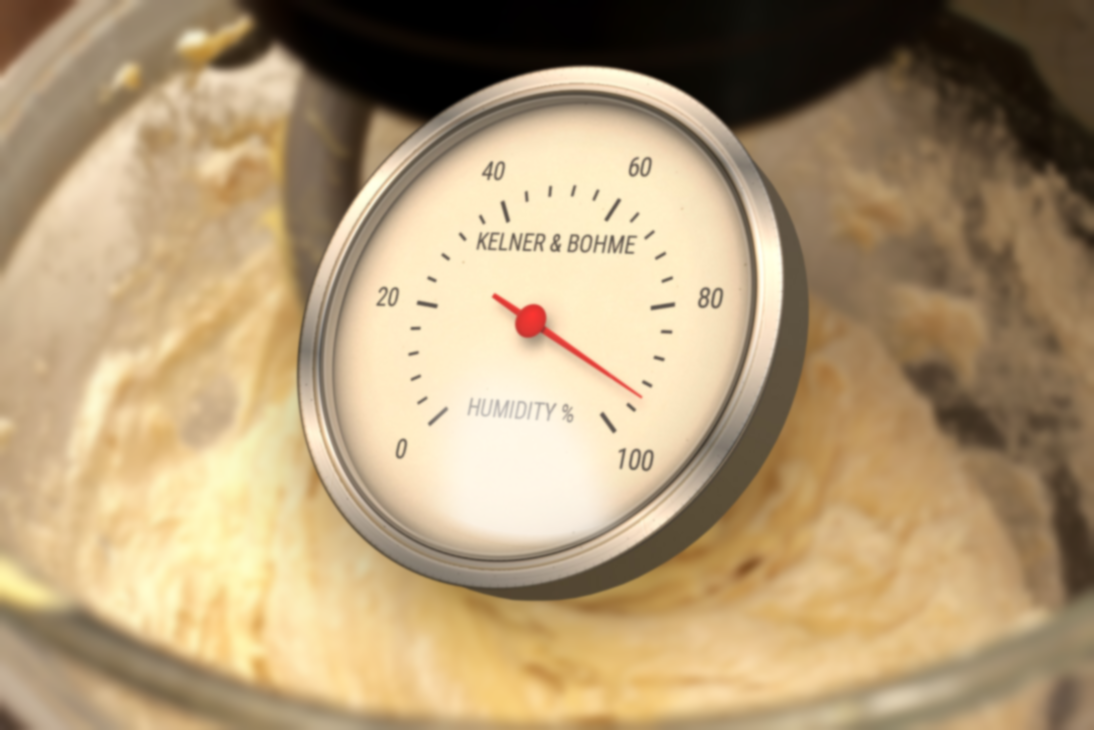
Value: **94** %
